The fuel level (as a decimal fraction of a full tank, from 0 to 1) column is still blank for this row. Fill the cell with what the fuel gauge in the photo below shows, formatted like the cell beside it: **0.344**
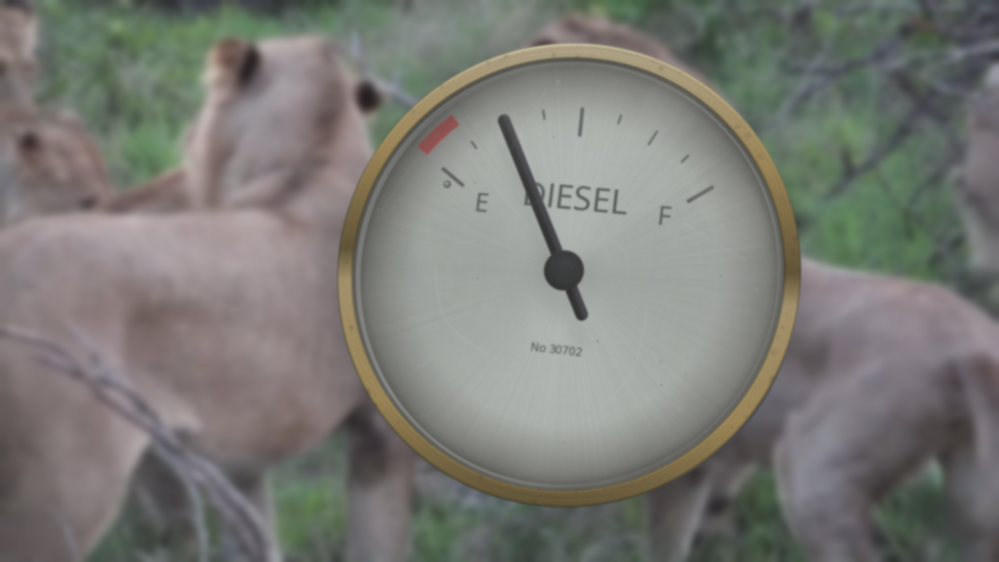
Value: **0.25**
